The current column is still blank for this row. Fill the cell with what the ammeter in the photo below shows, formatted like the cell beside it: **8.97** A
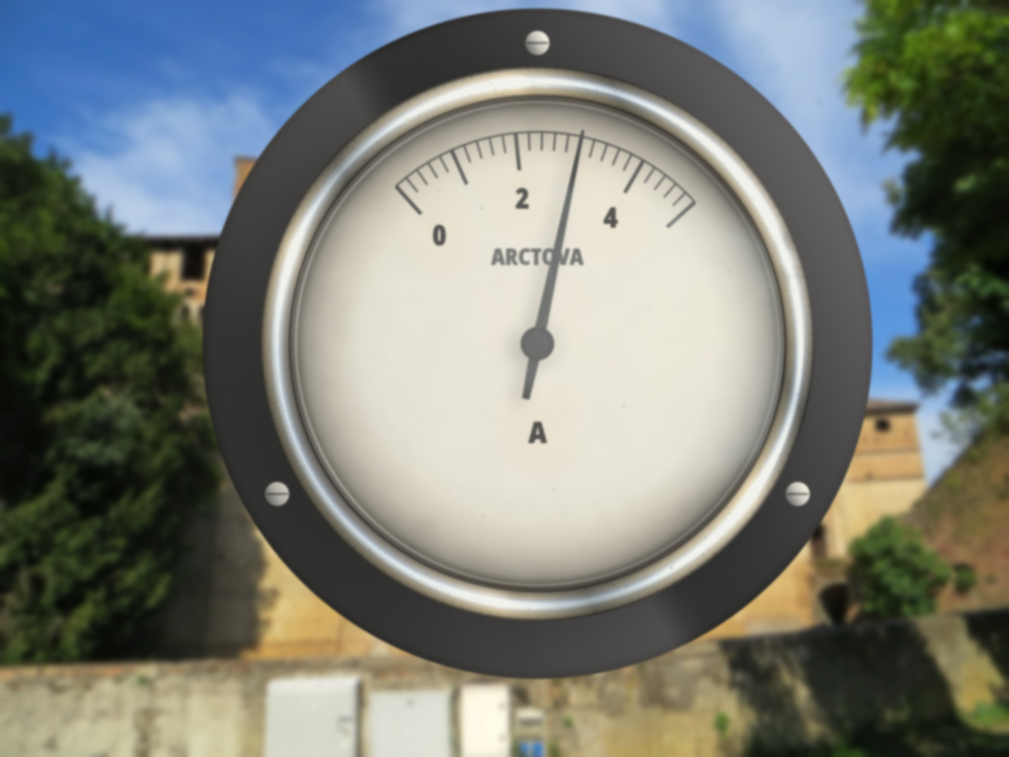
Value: **3** A
